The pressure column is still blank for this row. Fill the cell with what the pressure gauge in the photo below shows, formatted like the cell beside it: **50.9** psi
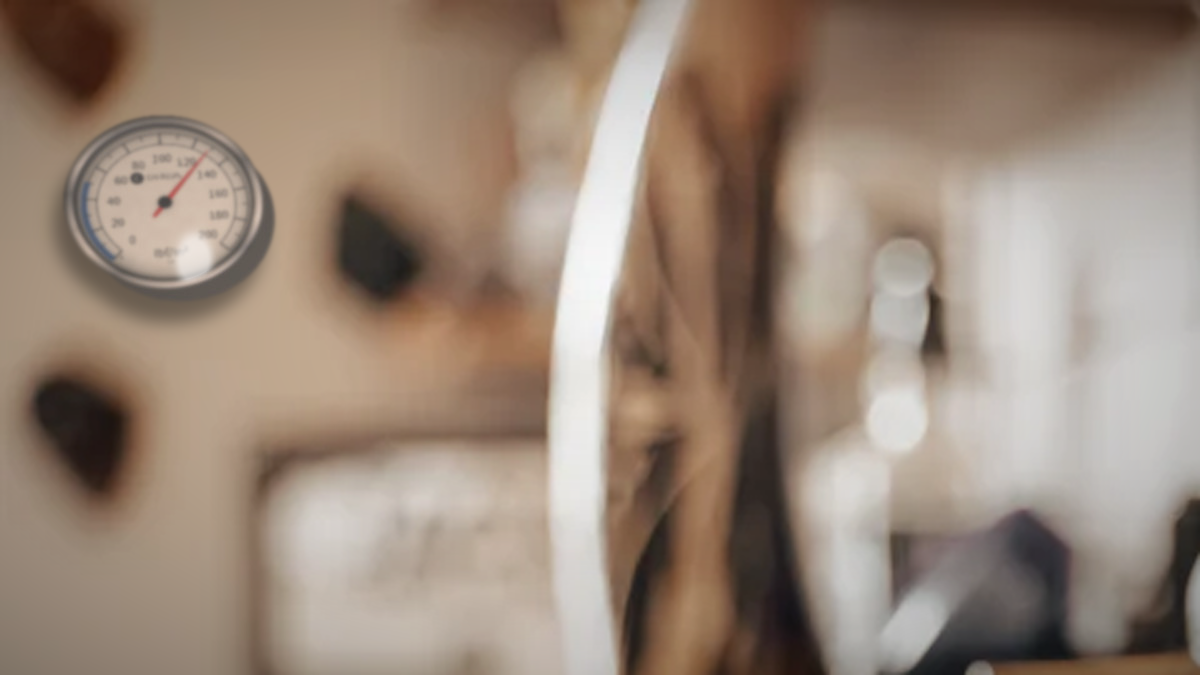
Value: **130** psi
